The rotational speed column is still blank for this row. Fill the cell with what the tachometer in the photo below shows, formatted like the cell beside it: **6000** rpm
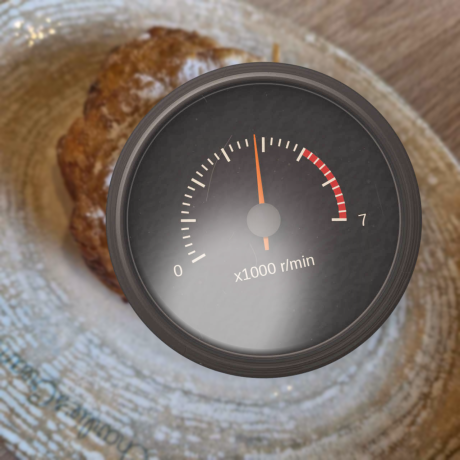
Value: **3800** rpm
